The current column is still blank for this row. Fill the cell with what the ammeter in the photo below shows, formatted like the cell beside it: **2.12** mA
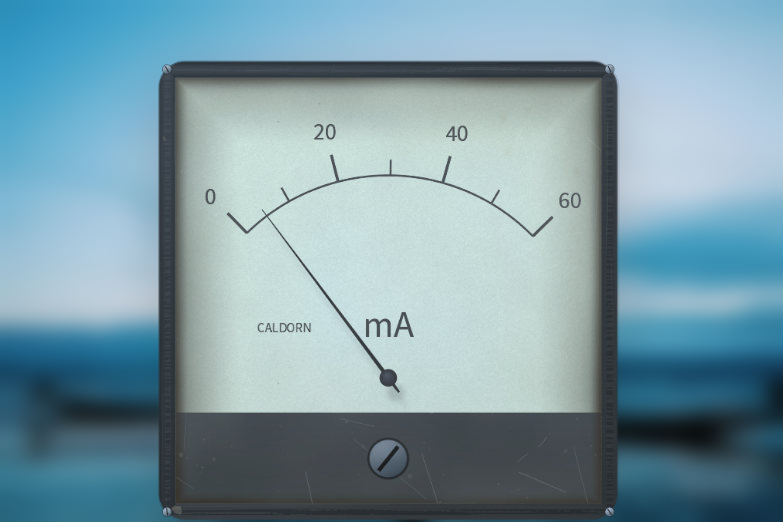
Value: **5** mA
